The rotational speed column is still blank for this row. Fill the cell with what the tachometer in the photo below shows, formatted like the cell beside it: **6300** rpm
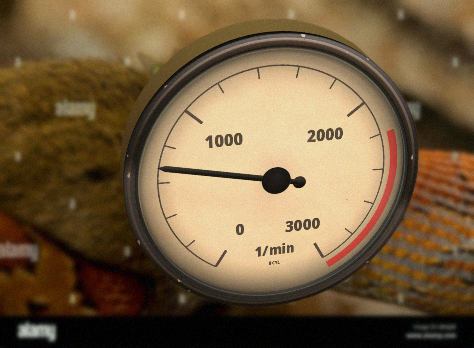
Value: **700** rpm
